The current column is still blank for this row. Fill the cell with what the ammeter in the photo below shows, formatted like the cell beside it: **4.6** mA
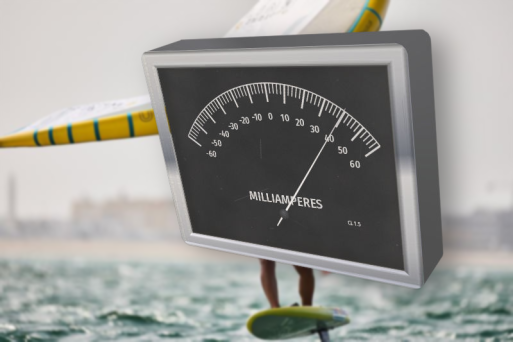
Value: **40** mA
